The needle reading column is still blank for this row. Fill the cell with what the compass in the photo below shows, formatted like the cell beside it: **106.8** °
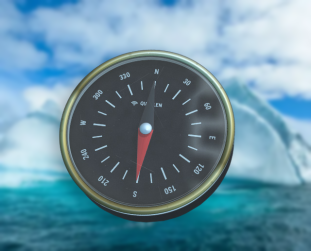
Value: **180** °
